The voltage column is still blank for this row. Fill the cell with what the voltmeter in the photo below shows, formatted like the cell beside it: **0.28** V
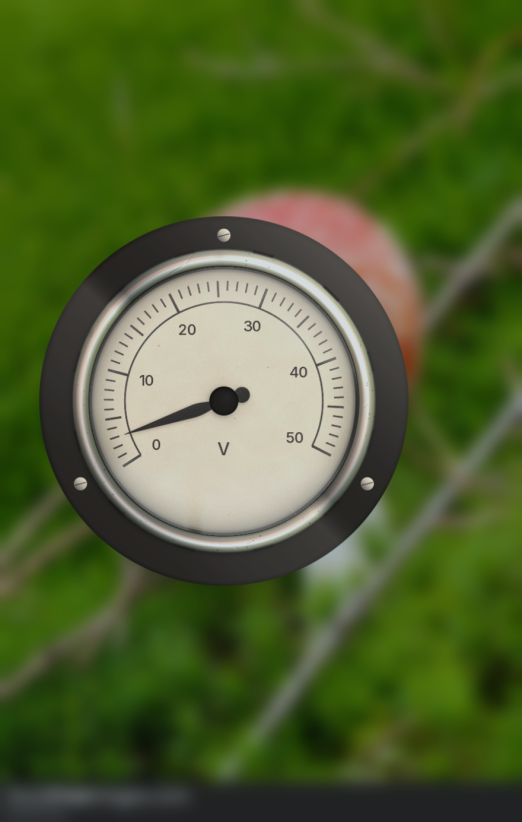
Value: **3** V
